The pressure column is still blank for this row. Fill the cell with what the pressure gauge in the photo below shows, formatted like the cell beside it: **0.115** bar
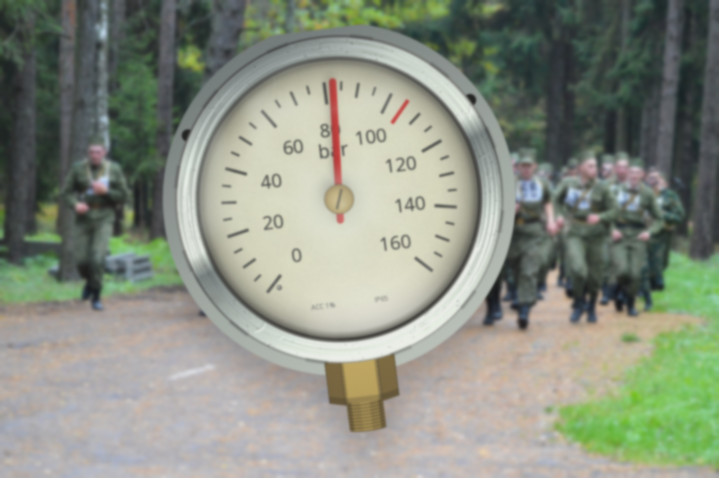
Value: **82.5** bar
